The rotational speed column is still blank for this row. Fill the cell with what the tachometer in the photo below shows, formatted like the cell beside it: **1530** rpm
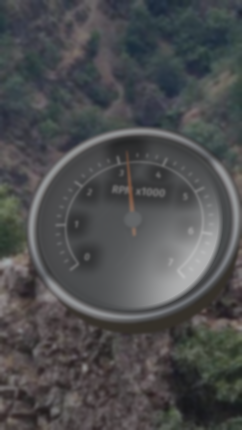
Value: **3200** rpm
